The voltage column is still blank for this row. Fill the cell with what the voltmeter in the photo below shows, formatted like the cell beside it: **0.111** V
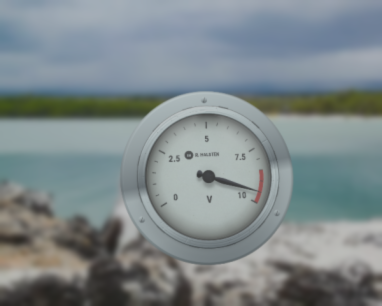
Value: **9.5** V
